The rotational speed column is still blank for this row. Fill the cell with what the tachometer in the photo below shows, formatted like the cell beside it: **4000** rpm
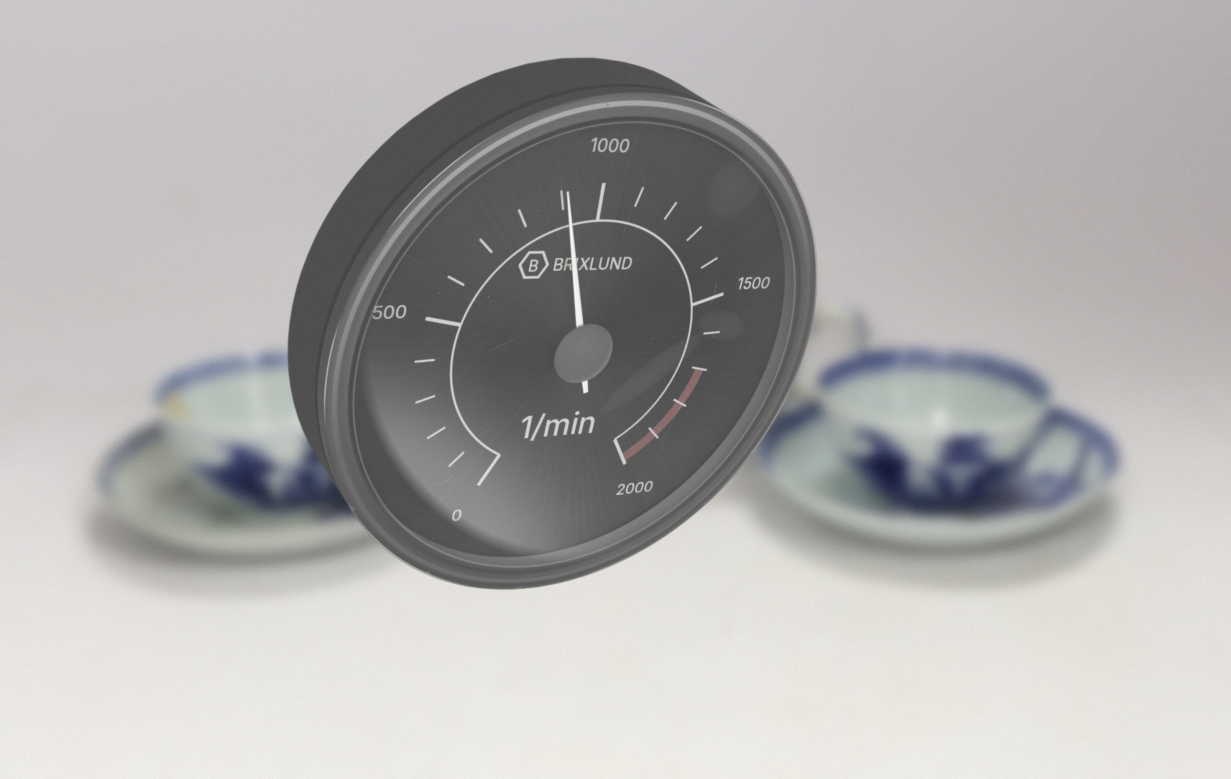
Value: **900** rpm
